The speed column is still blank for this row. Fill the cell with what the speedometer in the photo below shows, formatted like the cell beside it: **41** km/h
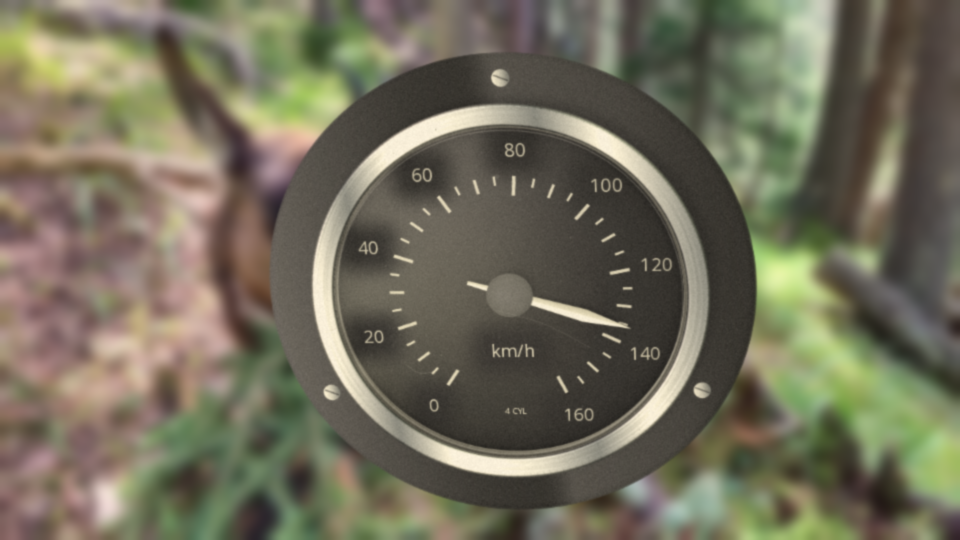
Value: **135** km/h
